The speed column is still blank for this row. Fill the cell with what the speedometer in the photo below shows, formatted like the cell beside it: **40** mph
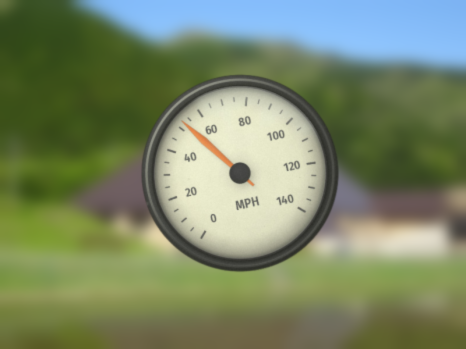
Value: **52.5** mph
